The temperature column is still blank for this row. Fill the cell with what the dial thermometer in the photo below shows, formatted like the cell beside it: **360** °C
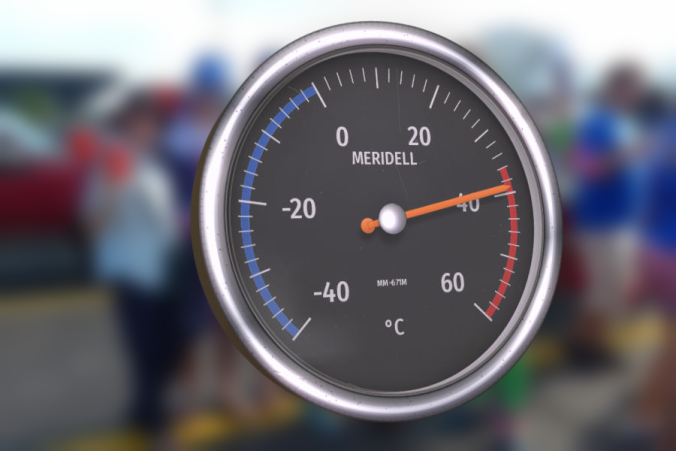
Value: **39** °C
